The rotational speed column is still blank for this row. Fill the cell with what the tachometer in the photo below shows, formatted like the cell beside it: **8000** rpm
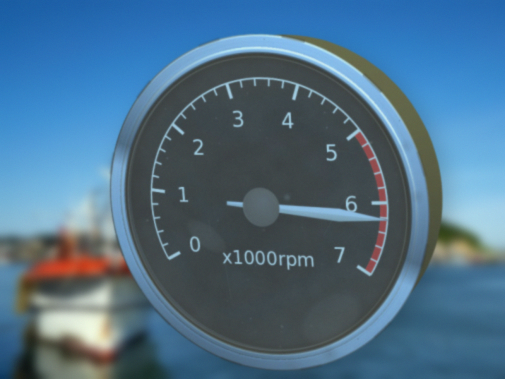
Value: **6200** rpm
